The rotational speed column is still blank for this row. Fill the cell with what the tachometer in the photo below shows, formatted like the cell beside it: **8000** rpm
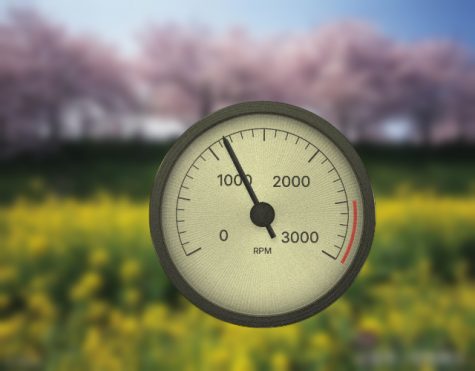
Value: **1150** rpm
